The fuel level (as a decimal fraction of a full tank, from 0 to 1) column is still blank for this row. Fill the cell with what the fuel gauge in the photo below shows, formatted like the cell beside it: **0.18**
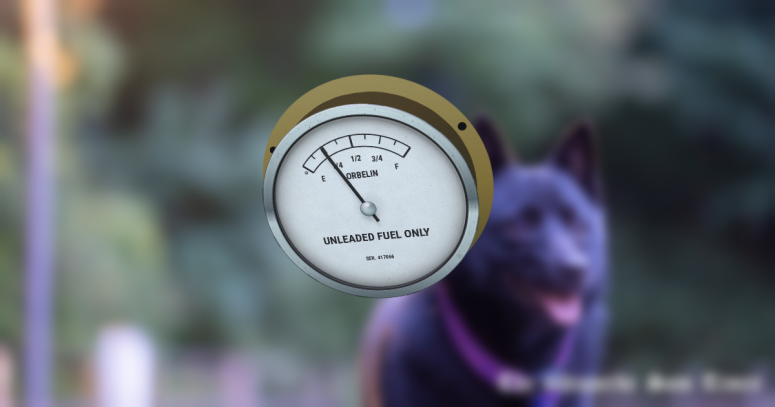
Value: **0.25**
